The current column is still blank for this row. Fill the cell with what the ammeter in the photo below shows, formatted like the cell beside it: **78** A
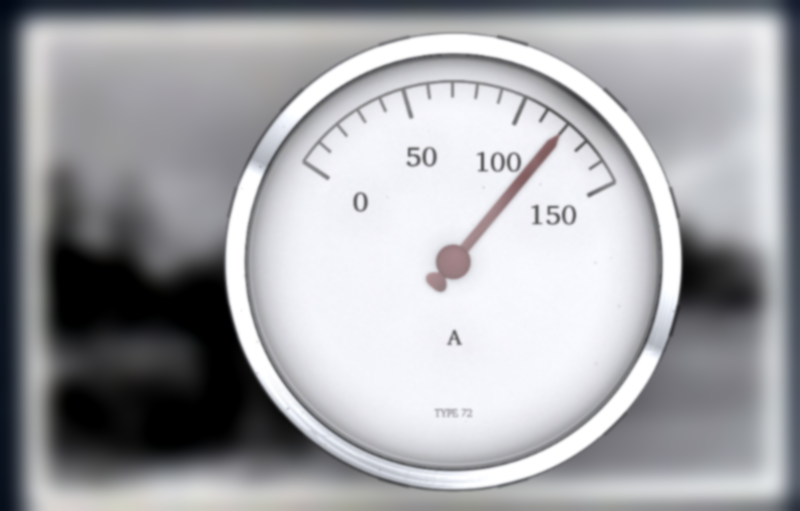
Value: **120** A
